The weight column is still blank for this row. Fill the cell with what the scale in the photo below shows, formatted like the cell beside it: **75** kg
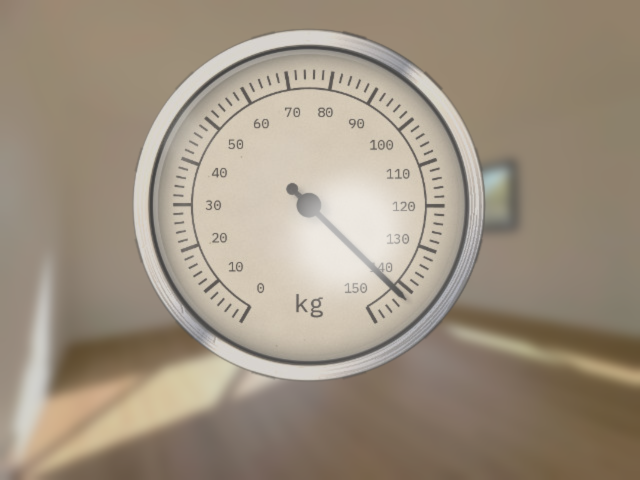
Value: **142** kg
